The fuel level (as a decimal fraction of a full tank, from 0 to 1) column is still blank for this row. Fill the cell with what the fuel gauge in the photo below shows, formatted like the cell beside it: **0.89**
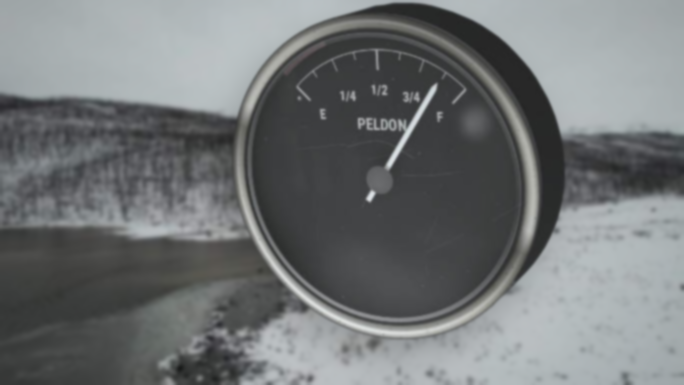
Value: **0.875**
